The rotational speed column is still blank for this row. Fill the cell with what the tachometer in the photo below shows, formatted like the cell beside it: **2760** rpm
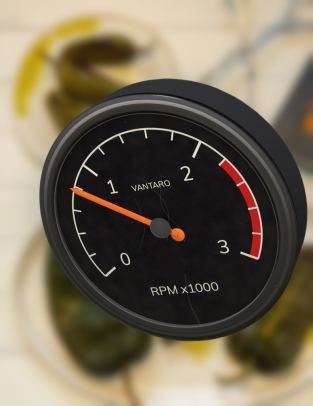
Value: **800** rpm
